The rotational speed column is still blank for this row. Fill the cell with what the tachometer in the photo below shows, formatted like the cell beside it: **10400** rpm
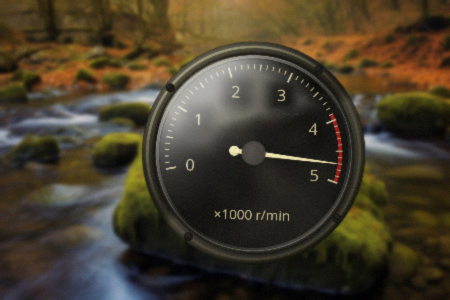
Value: **4700** rpm
